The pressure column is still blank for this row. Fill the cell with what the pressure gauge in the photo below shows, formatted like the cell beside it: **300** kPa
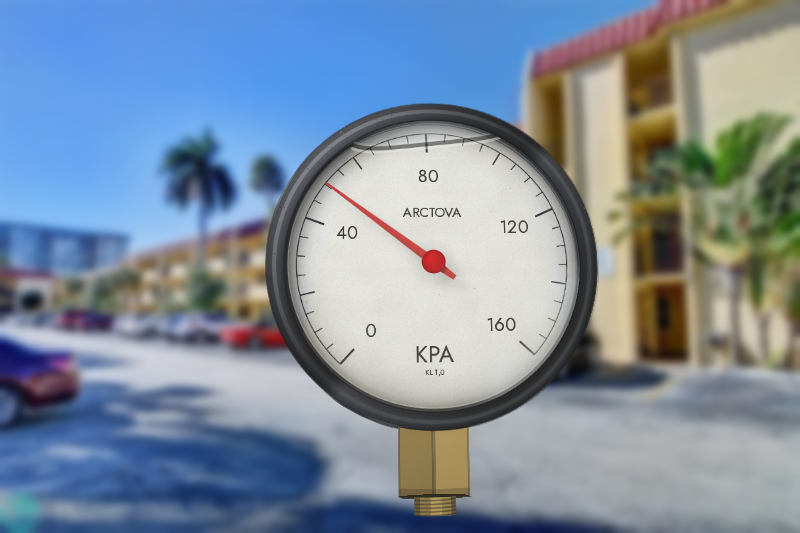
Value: **50** kPa
